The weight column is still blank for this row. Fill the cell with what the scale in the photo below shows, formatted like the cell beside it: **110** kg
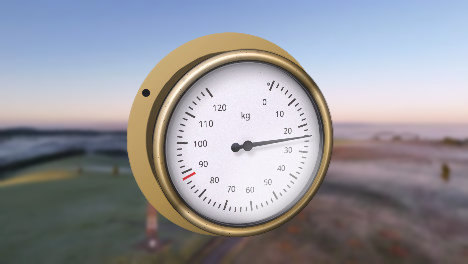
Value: **24** kg
